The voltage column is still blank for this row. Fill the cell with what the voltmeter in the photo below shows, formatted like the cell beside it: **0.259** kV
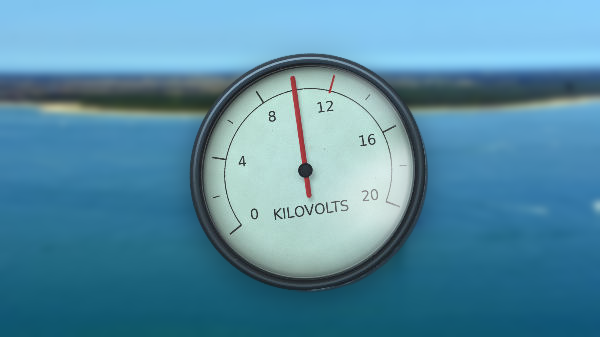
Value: **10** kV
